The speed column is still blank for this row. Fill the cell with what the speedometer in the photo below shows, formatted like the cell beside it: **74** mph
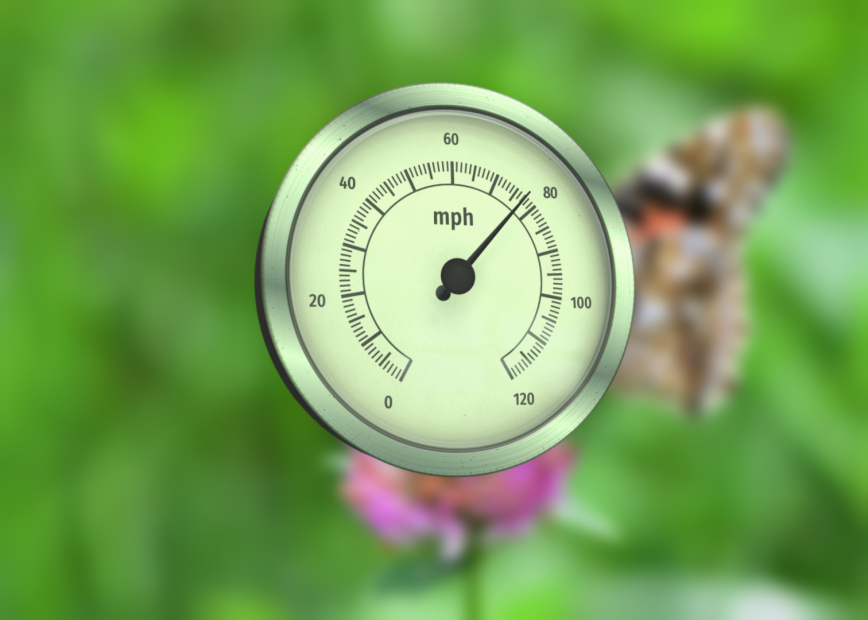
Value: **77** mph
